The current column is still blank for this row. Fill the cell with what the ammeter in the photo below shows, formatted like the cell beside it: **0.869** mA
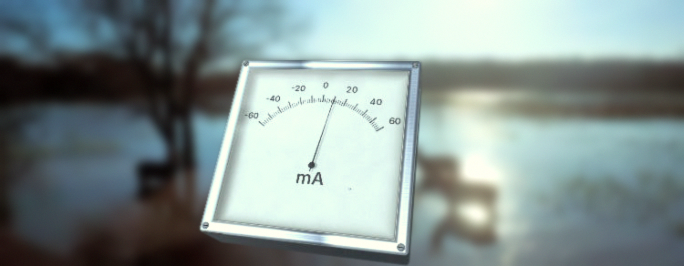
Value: **10** mA
